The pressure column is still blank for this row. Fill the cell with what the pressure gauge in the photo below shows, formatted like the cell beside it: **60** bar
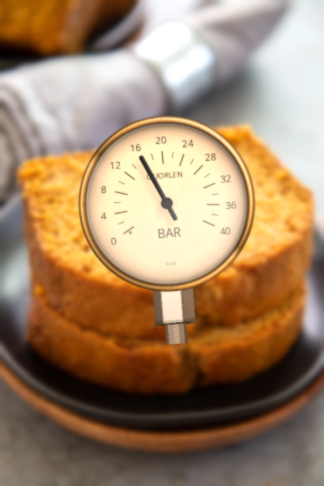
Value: **16** bar
